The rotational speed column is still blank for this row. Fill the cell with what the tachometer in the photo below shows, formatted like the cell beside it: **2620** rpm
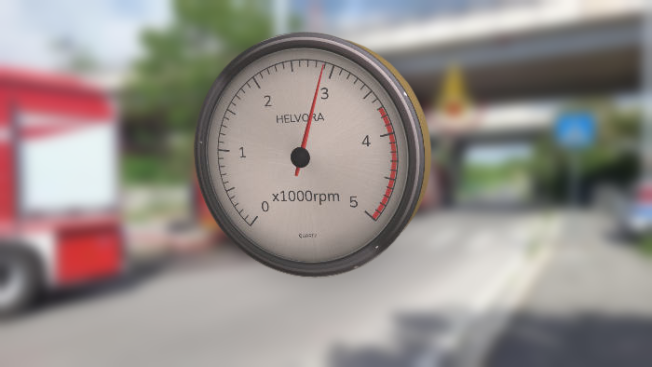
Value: **2900** rpm
